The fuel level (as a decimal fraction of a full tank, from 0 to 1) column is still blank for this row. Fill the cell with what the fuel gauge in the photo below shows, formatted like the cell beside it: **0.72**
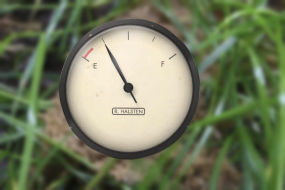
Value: **0.25**
